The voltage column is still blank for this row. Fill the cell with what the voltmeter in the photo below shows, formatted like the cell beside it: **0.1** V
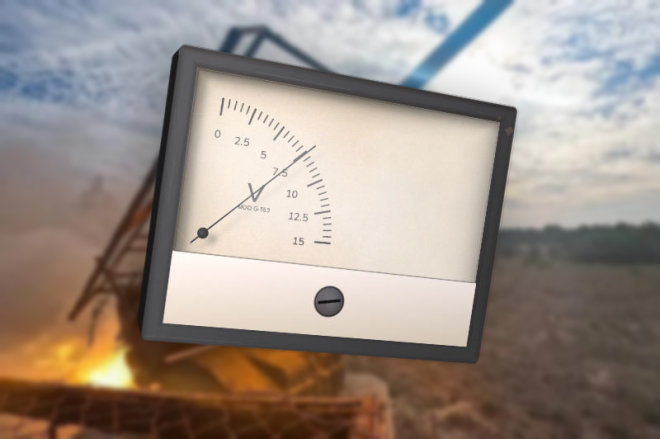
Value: **7.5** V
